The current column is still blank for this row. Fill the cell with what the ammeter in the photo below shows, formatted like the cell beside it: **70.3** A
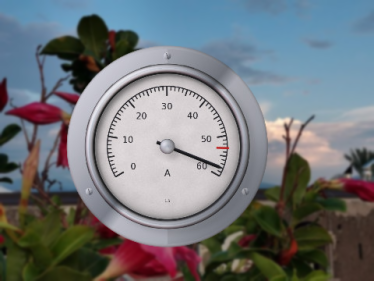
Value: **58** A
